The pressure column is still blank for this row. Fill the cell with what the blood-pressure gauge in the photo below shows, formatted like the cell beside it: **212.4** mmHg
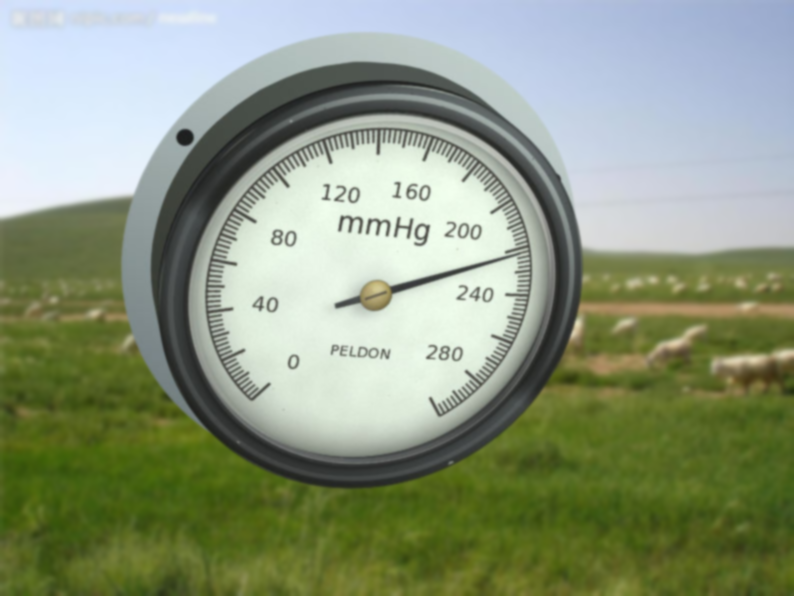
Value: **220** mmHg
